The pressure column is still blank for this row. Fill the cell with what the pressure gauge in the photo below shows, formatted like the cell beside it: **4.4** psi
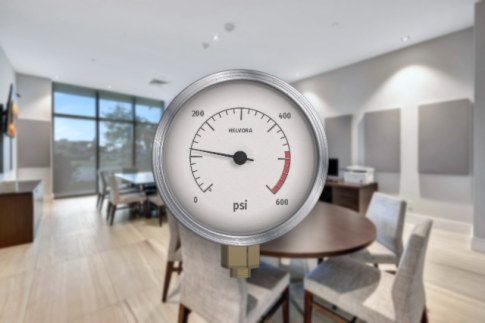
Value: **120** psi
